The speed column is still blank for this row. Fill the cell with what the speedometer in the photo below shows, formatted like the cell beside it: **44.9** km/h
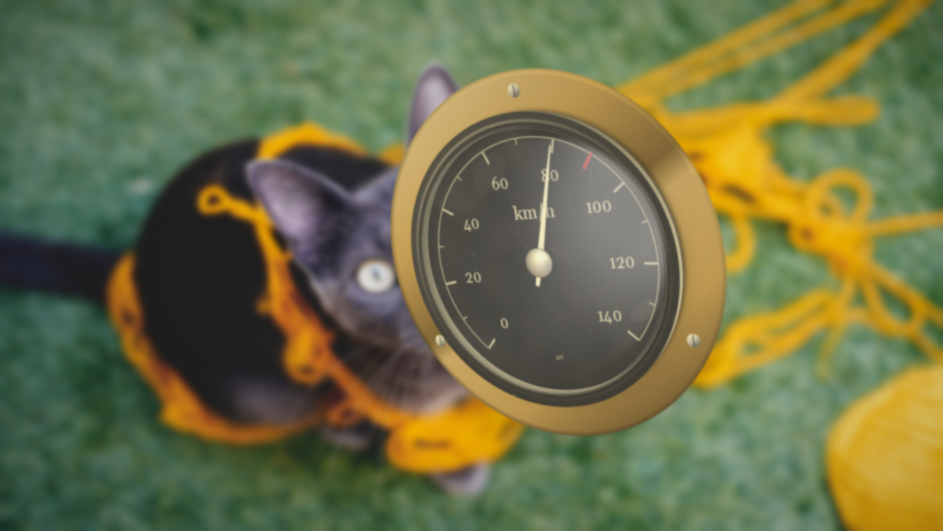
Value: **80** km/h
